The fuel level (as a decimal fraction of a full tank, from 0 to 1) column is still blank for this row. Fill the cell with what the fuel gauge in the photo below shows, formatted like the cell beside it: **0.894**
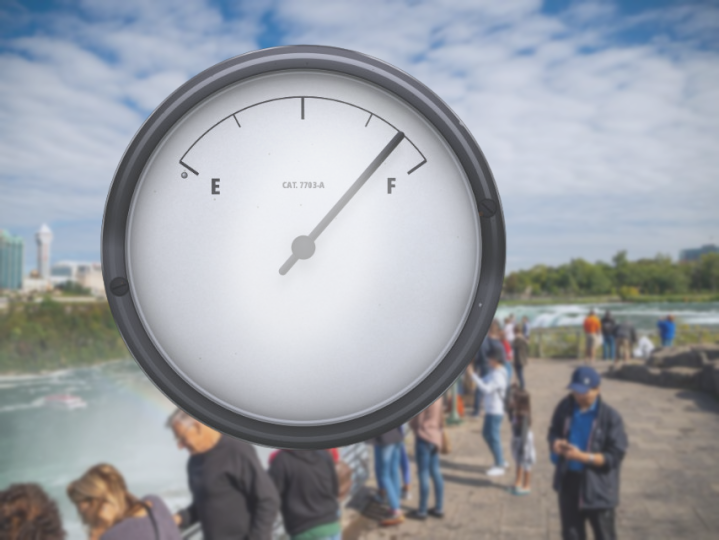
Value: **0.875**
